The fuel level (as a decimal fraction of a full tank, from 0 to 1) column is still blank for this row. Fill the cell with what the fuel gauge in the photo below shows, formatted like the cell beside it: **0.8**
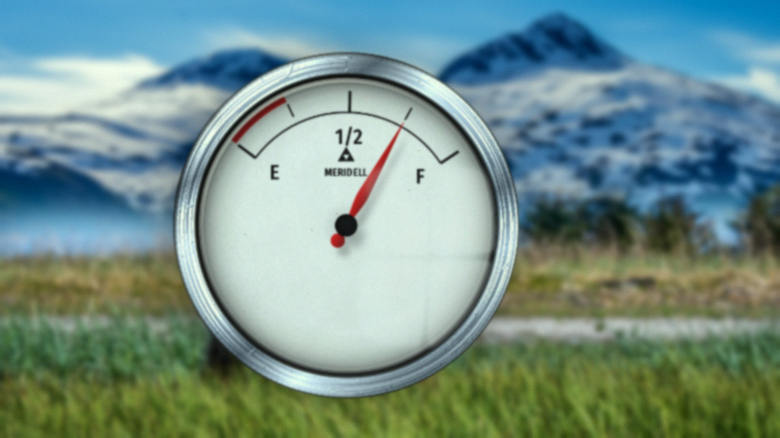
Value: **0.75**
